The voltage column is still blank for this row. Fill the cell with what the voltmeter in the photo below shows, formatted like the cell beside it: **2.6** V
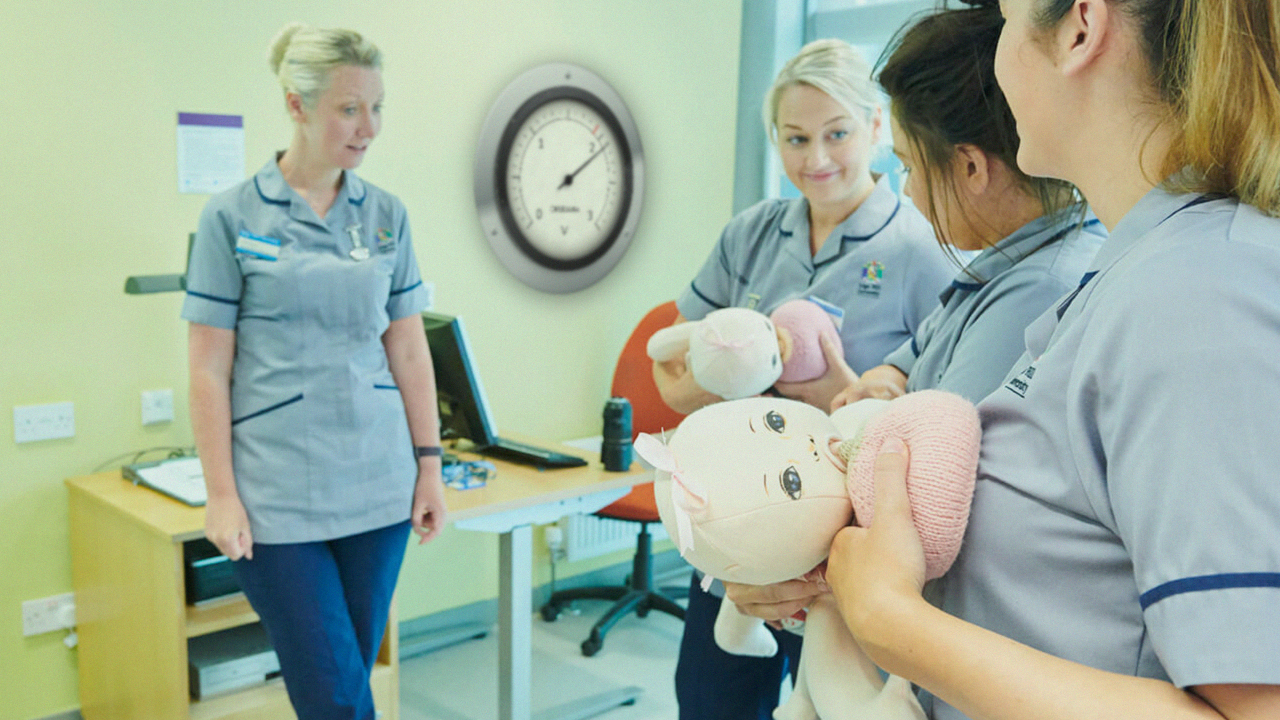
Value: **2.1** V
